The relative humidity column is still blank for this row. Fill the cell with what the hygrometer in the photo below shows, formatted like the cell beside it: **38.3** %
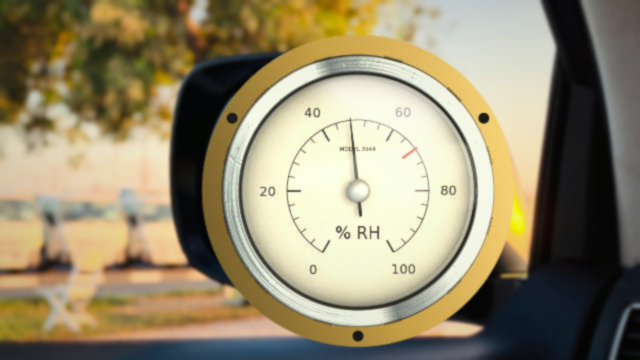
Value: **48** %
